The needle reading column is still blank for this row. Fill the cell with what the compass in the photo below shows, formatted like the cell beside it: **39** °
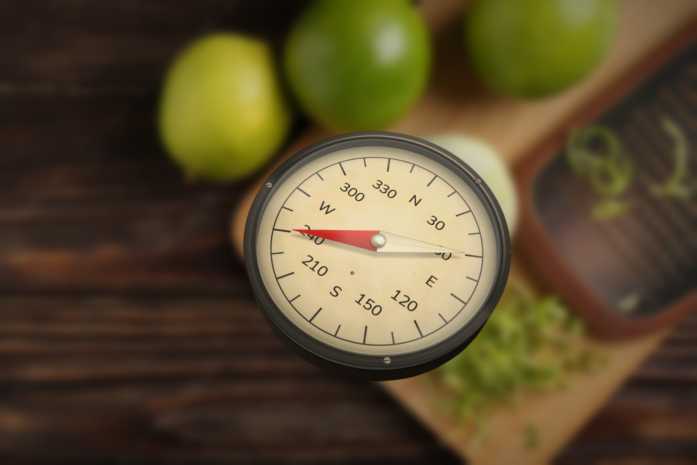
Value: **240** °
